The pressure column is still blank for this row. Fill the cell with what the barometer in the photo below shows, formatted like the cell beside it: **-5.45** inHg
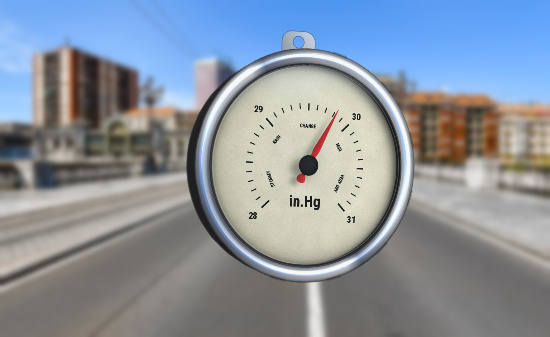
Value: **29.8** inHg
